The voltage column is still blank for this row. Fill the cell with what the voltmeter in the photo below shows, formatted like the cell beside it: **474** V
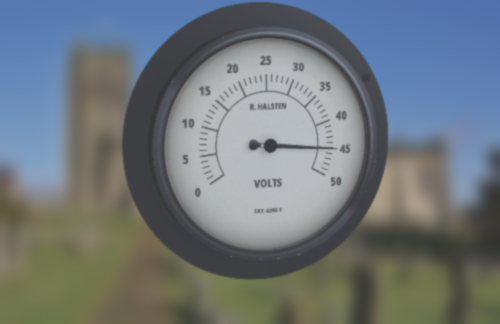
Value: **45** V
